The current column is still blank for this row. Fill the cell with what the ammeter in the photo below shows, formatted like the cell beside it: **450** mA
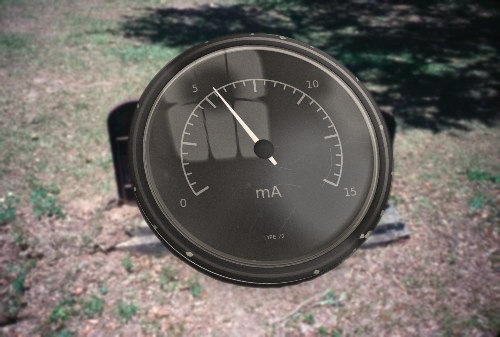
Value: **5.5** mA
